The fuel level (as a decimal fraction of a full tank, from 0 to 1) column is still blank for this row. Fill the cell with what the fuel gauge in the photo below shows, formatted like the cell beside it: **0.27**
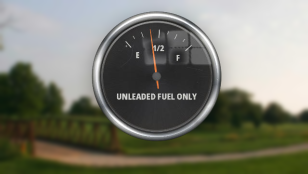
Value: **0.375**
